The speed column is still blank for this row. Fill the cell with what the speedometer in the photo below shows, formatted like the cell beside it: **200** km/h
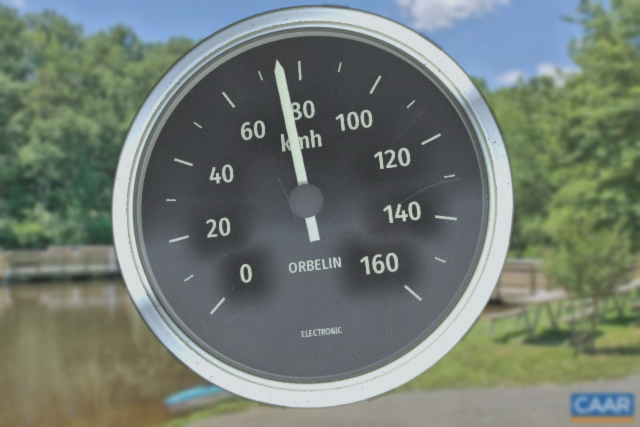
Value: **75** km/h
